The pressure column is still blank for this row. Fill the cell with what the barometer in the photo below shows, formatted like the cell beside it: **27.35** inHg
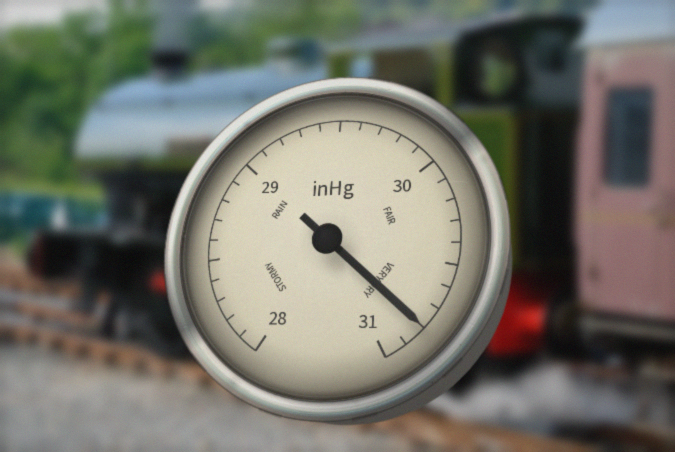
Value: **30.8** inHg
